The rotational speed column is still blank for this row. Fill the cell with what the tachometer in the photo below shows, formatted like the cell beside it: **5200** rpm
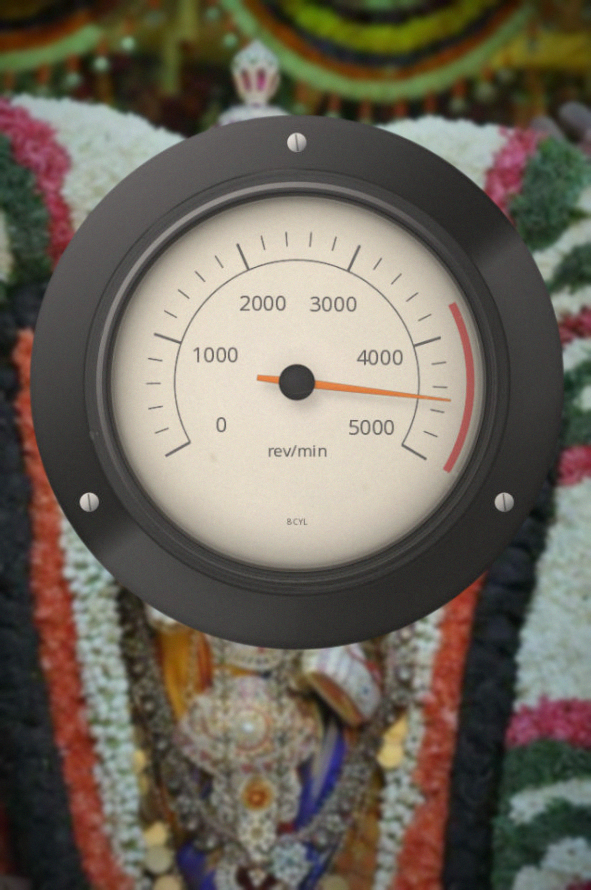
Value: **4500** rpm
